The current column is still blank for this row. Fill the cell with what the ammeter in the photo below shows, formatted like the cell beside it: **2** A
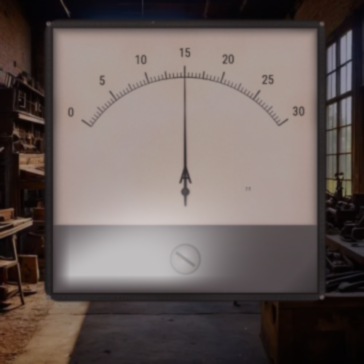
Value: **15** A
